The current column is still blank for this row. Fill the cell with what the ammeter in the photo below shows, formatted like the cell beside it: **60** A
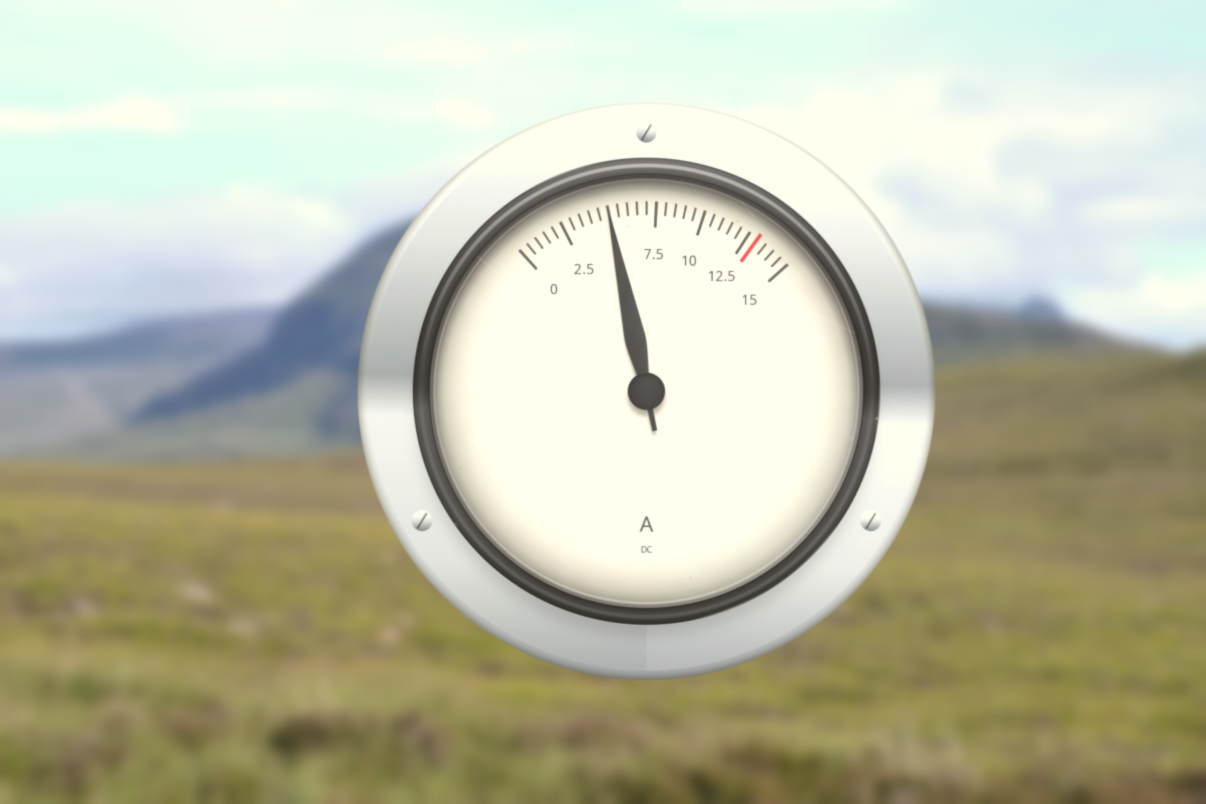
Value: **5** A
